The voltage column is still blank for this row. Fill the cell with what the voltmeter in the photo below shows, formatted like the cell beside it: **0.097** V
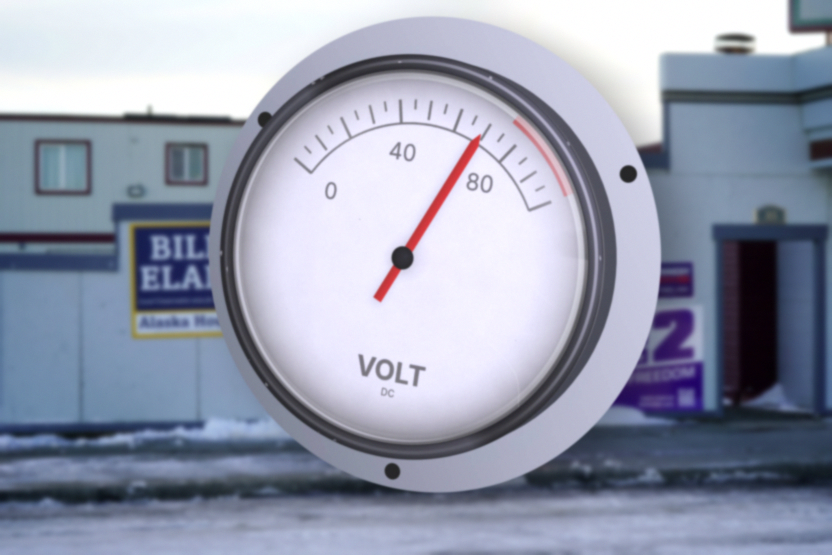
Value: **70** V
